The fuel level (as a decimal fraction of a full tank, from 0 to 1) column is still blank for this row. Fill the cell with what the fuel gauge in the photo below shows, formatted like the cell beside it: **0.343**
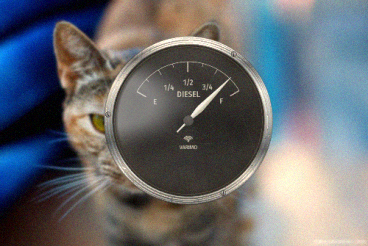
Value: **0.875**
